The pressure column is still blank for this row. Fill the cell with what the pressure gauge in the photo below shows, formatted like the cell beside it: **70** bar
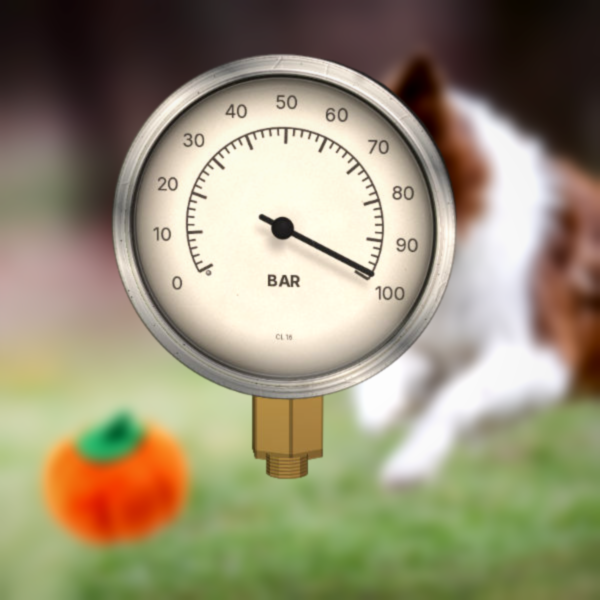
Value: **98** bar
